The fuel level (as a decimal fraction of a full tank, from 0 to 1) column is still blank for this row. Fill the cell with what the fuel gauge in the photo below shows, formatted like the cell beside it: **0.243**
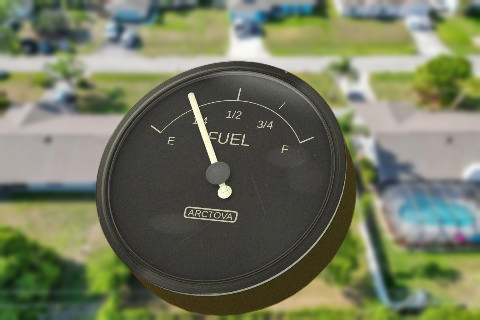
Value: **0.25**
